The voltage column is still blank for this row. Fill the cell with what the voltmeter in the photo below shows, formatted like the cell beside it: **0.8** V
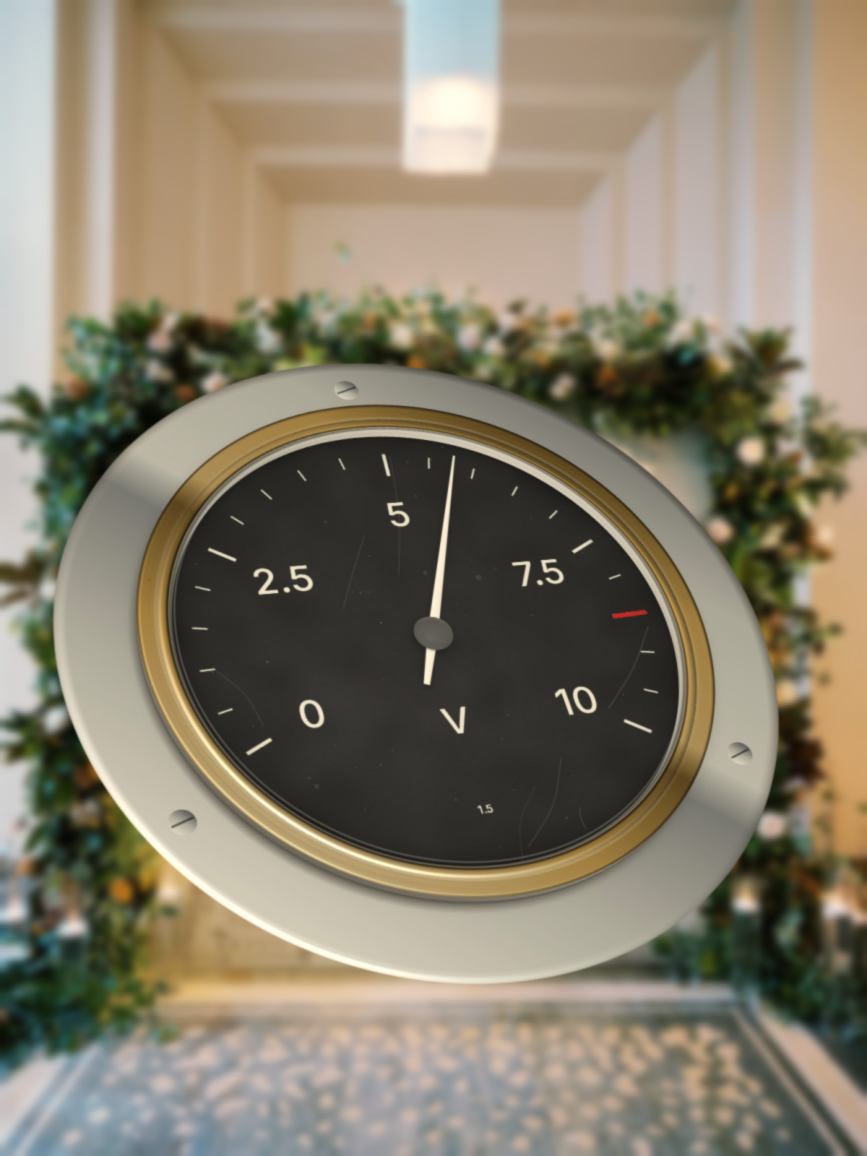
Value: **5.75** V
